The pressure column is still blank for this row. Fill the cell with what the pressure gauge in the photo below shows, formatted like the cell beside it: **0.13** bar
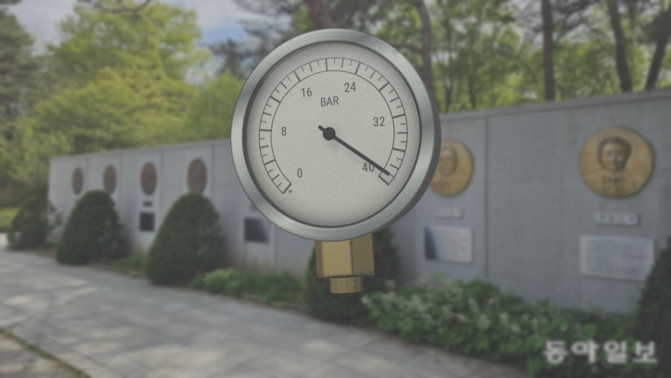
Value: **39** bar
